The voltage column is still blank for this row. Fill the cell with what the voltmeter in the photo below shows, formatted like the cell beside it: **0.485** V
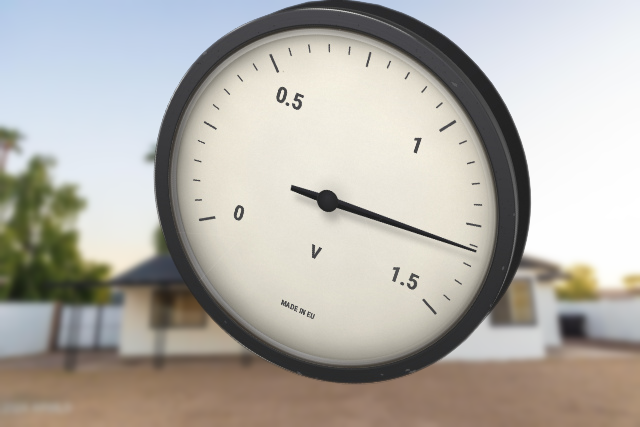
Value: **1.3** V
